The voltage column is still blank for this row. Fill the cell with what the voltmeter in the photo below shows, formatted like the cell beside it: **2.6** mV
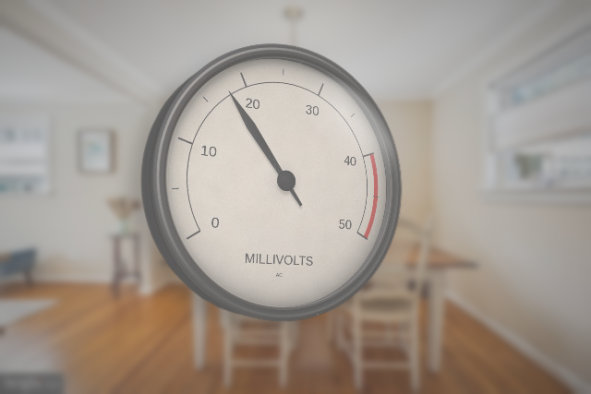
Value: **17.5** mV
